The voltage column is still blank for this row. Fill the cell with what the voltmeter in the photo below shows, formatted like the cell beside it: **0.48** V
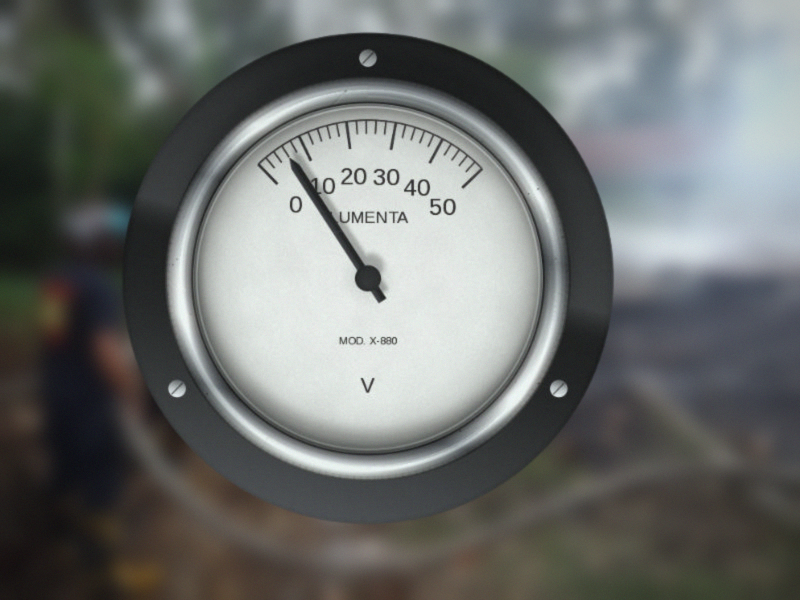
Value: **6** V
